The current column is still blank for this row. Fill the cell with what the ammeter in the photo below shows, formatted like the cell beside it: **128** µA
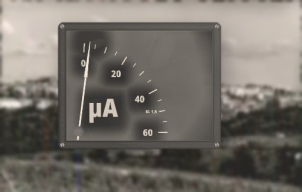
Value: **2.5** µA
